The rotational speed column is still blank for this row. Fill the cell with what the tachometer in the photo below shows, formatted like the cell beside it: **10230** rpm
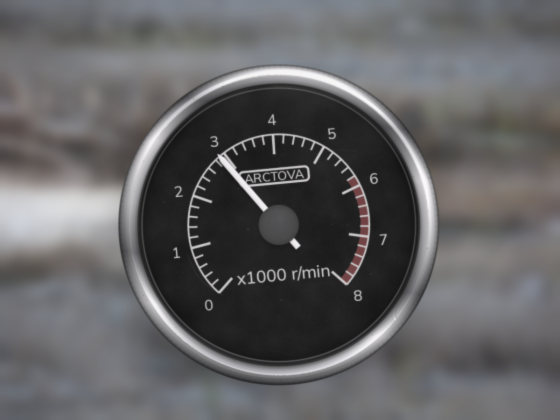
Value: **2900** rpm
